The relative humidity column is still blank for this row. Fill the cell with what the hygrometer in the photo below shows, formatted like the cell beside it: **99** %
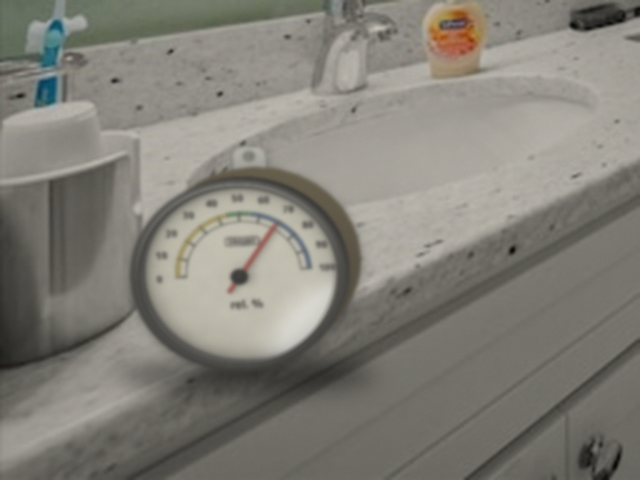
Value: **70** %
